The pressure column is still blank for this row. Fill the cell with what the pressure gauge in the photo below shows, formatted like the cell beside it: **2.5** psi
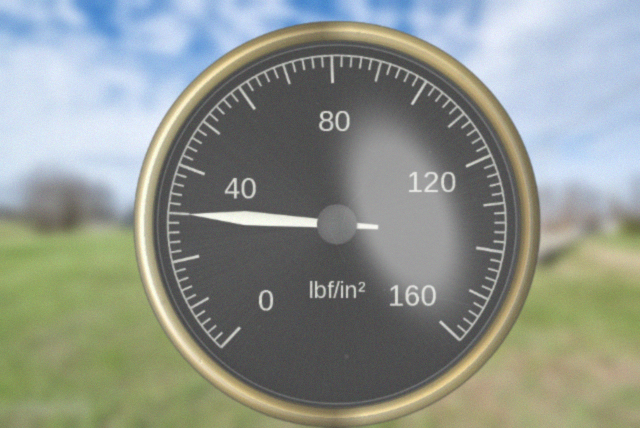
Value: **30** psi
